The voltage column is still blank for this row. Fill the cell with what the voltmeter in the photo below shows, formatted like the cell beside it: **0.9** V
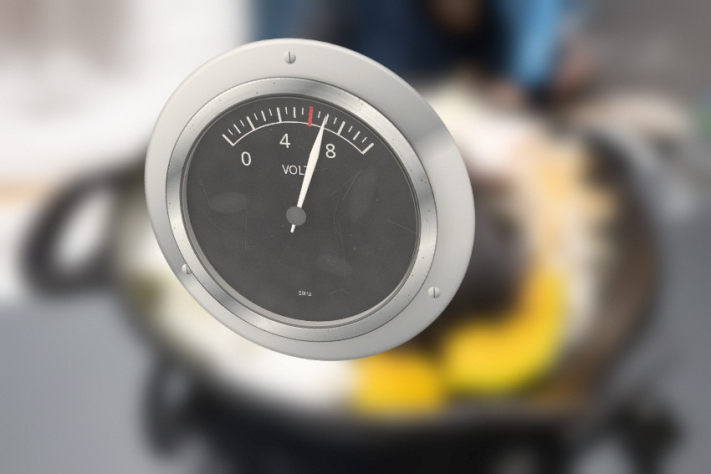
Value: **7** V
